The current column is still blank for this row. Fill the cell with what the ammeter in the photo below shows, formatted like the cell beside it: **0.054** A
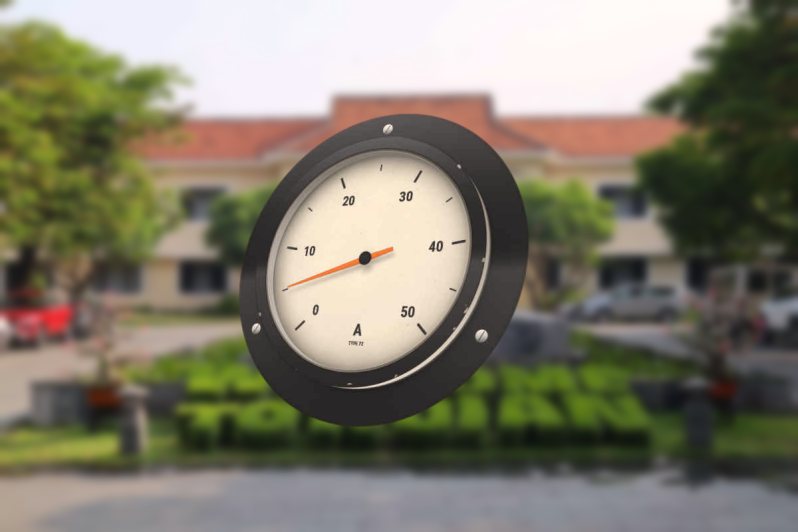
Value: **5** A
